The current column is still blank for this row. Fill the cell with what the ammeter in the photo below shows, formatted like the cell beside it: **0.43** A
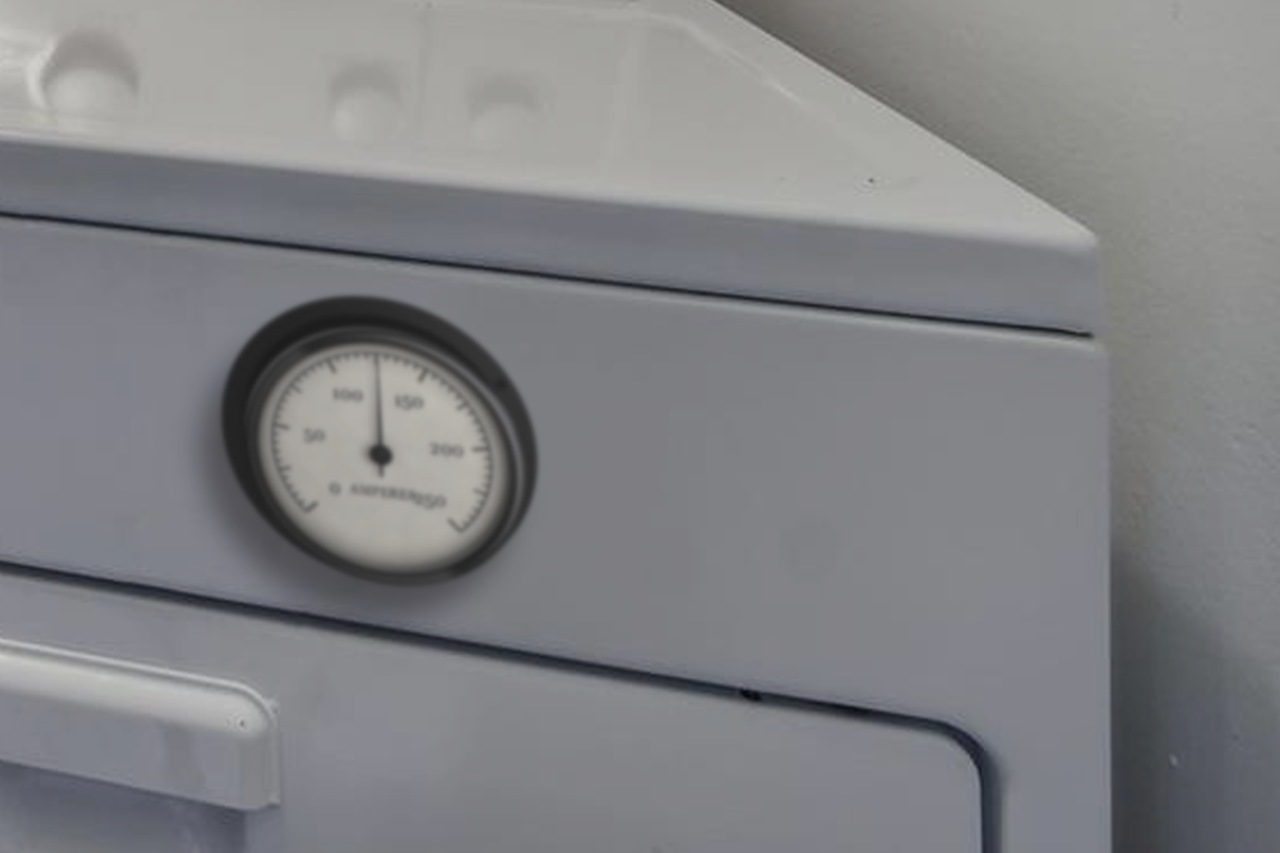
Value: **125** A
